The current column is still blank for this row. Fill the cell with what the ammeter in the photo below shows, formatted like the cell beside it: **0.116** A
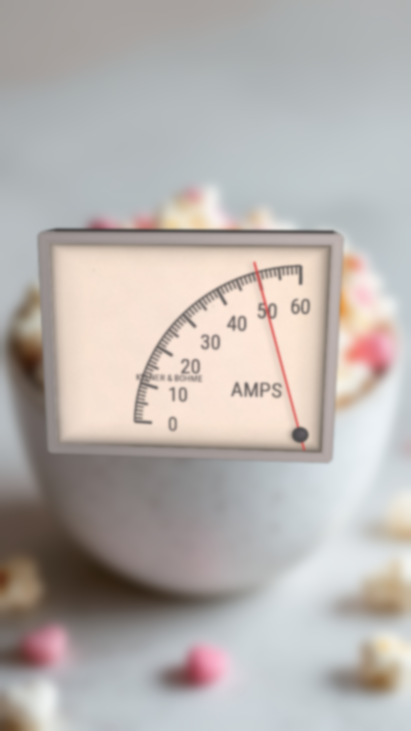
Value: **50** A
